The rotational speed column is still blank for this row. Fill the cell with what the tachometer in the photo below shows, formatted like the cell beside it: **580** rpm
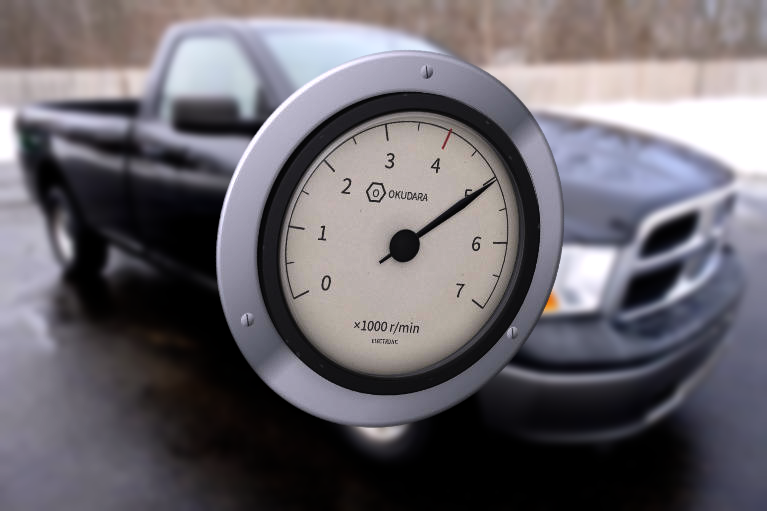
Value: **5000** rpm
